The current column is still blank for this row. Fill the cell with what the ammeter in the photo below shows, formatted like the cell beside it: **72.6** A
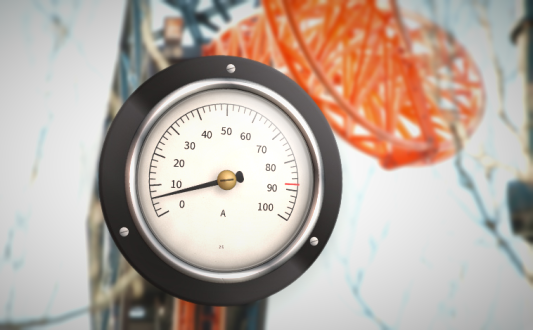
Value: **6** A
